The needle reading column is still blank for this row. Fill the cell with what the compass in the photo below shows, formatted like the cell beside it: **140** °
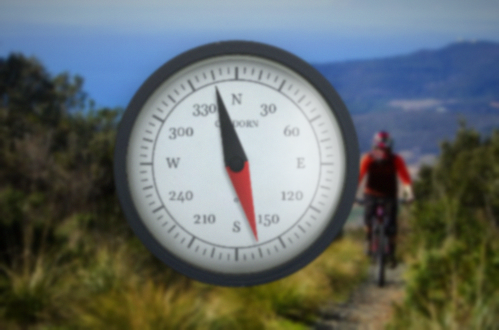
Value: **165** °
